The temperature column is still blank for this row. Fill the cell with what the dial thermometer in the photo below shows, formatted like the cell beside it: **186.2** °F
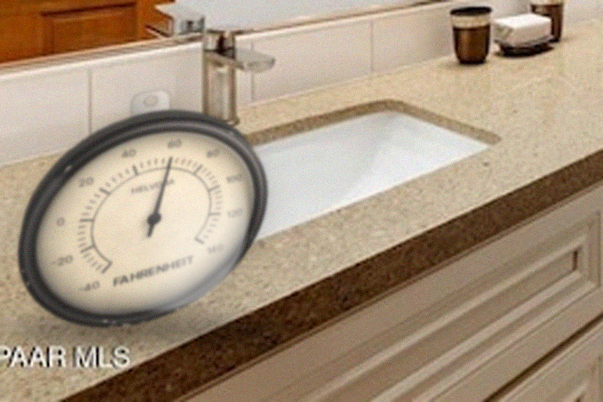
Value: **60** °F
